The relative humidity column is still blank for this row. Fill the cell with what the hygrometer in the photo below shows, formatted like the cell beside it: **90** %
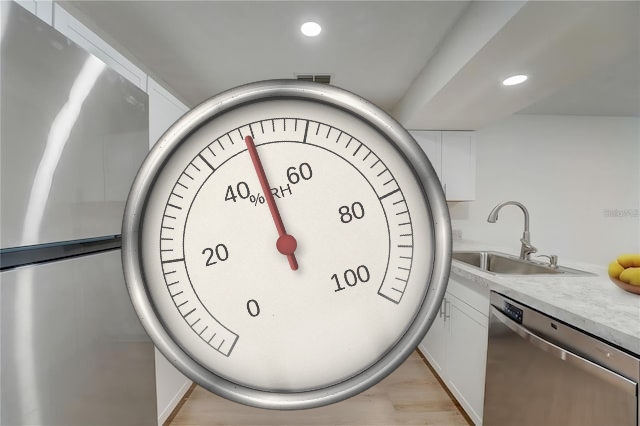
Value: **49** %
